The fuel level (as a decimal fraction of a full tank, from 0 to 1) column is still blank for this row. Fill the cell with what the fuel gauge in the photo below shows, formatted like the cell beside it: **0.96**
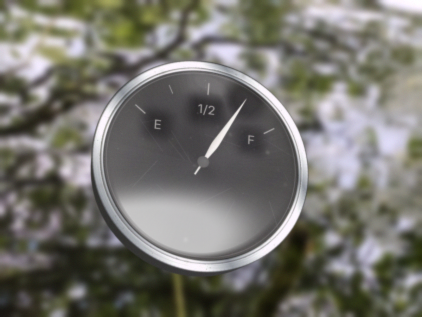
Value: **0.75**
